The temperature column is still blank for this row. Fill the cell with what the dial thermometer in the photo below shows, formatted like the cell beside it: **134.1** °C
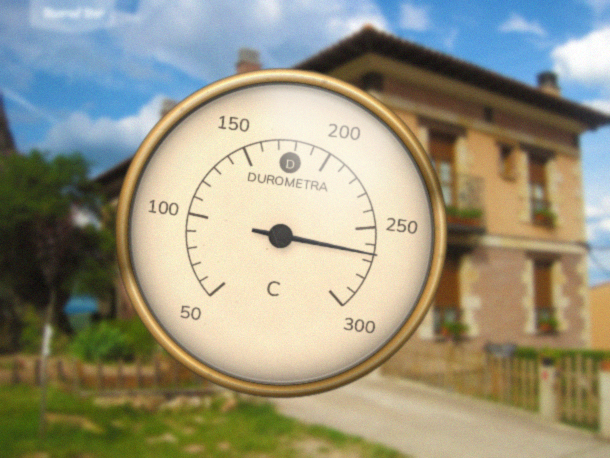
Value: **265** °C
